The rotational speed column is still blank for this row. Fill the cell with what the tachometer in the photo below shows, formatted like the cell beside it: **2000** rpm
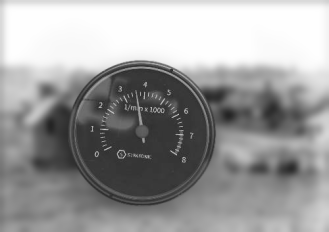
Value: **3600** rpm
